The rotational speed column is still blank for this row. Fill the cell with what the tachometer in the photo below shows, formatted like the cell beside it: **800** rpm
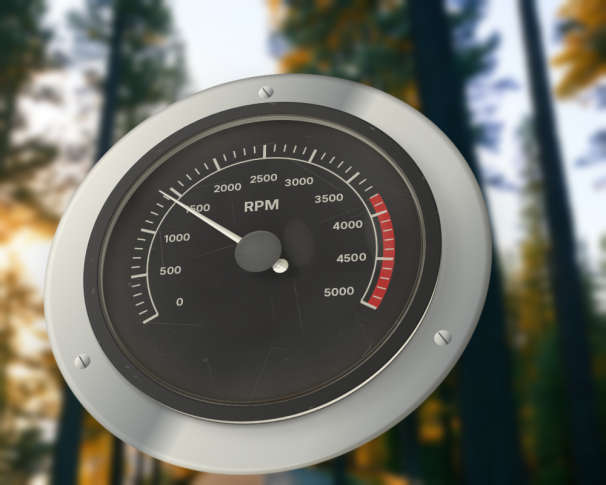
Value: **1400** rpm
